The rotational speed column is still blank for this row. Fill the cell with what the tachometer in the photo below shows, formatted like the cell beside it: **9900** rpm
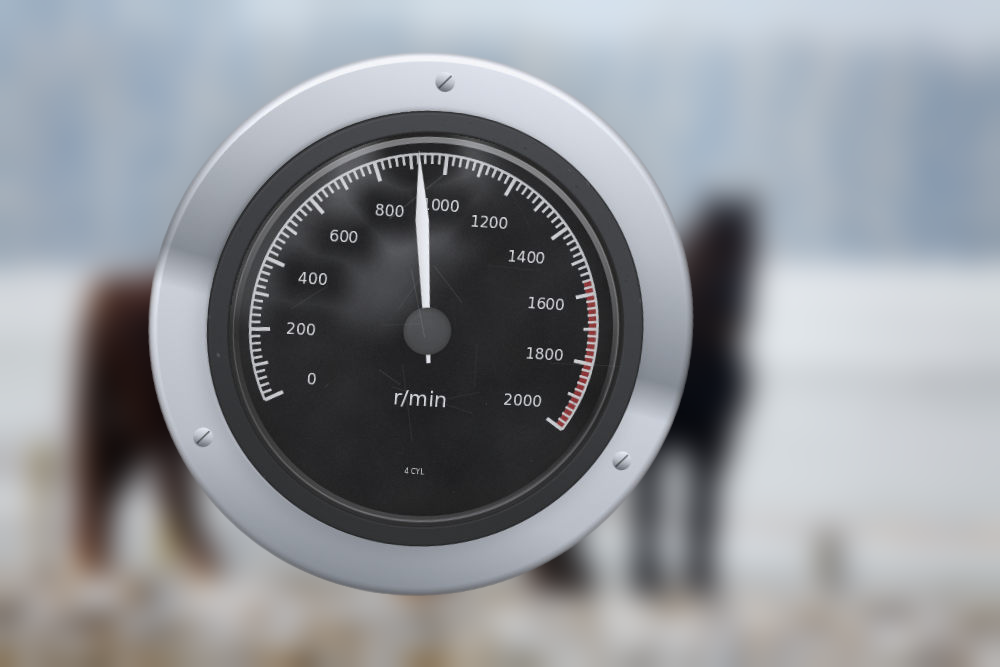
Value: **920** rpm
